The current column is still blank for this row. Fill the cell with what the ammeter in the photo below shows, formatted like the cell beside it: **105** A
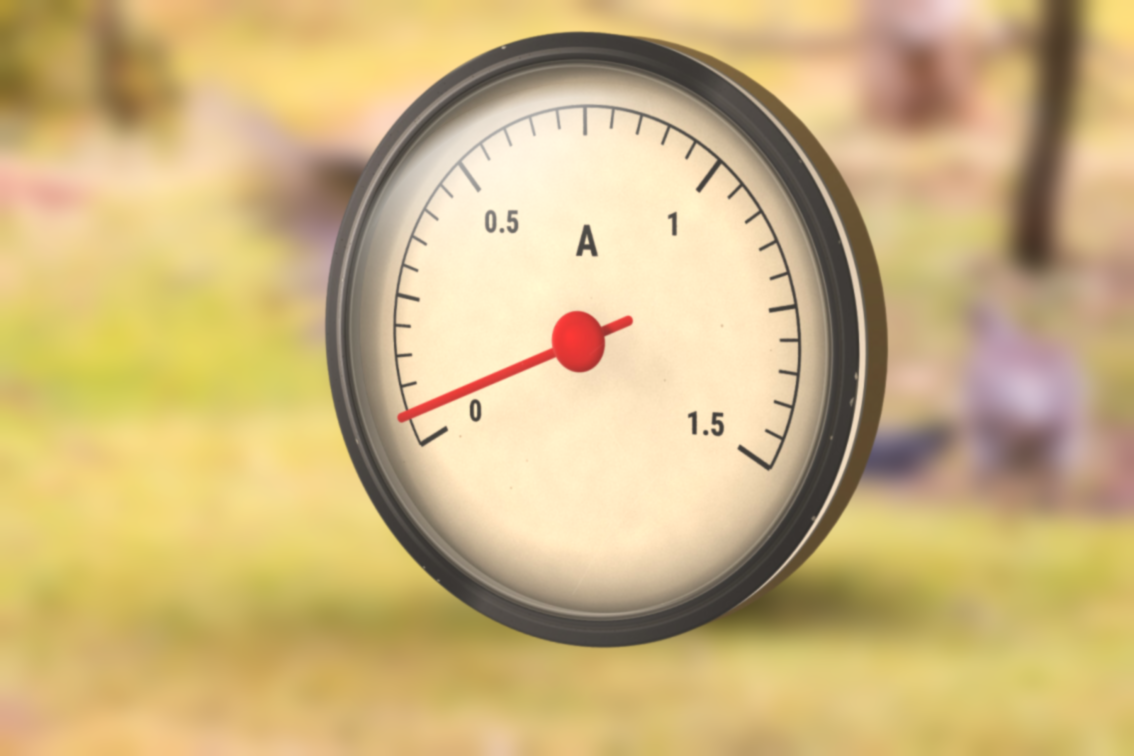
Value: **0.05** A
